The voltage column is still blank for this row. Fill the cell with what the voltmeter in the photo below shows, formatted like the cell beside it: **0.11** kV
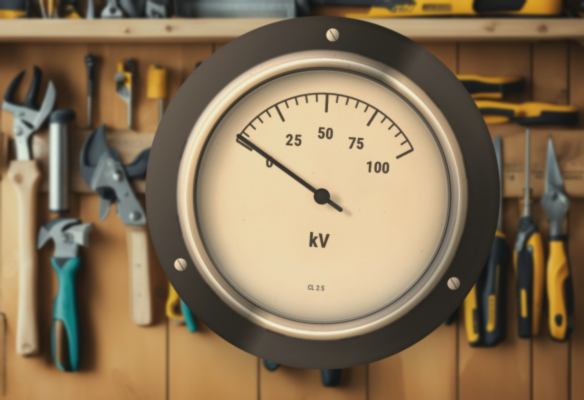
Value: **2.5** kV
